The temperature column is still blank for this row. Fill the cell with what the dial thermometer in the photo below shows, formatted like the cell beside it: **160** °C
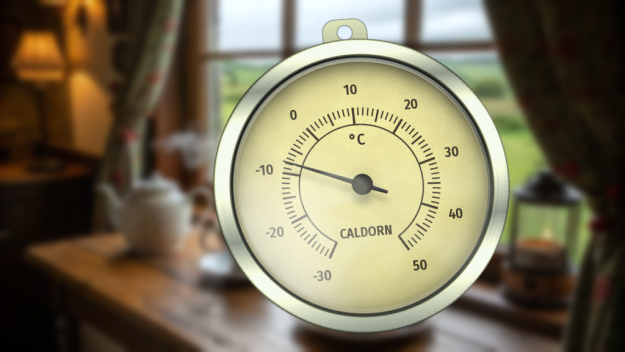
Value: **-8** °C
